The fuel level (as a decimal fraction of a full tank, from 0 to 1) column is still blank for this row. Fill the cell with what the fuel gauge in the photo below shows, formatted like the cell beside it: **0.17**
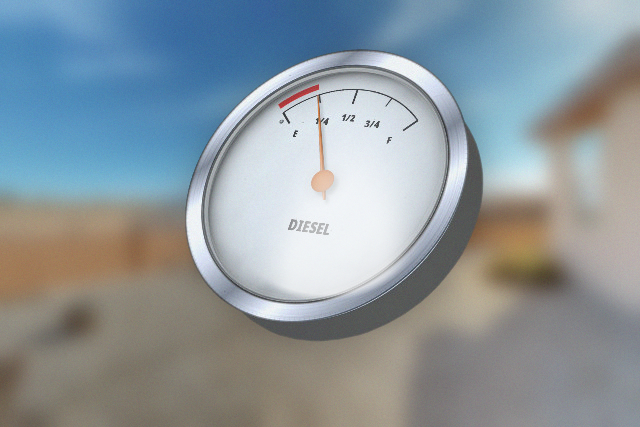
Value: **0.25**
